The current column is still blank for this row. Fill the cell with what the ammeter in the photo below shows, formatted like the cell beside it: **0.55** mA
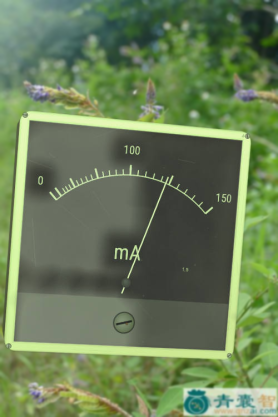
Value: **122.5** mA
